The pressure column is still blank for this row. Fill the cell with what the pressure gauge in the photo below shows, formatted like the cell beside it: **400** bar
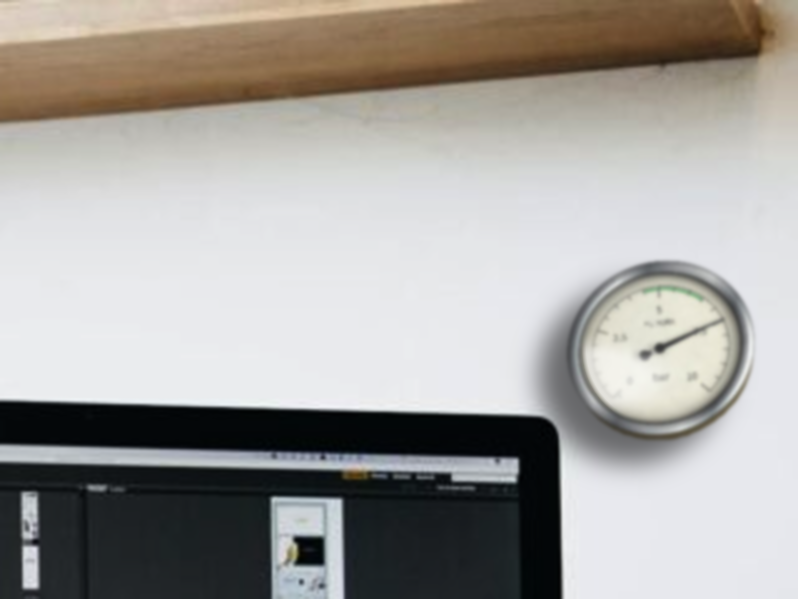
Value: **7.5** bar
